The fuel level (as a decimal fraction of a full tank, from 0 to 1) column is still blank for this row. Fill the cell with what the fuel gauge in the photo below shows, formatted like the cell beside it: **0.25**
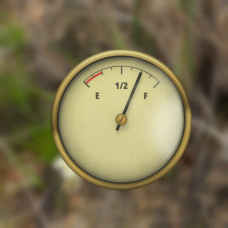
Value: **0.75**
